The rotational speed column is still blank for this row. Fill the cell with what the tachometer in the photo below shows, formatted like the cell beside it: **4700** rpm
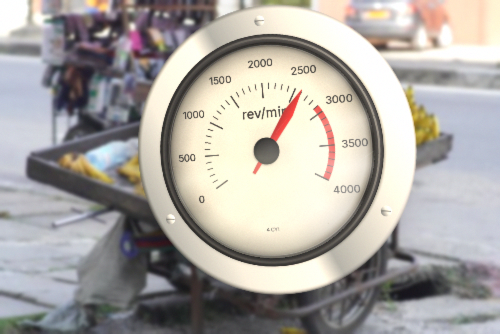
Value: **2600** rpm
